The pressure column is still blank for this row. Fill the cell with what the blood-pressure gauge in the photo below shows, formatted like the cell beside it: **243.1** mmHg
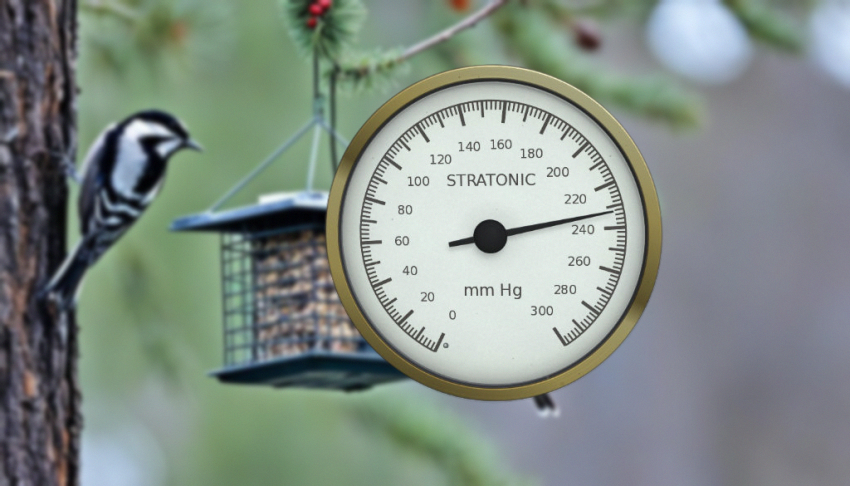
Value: **232** mmHg
